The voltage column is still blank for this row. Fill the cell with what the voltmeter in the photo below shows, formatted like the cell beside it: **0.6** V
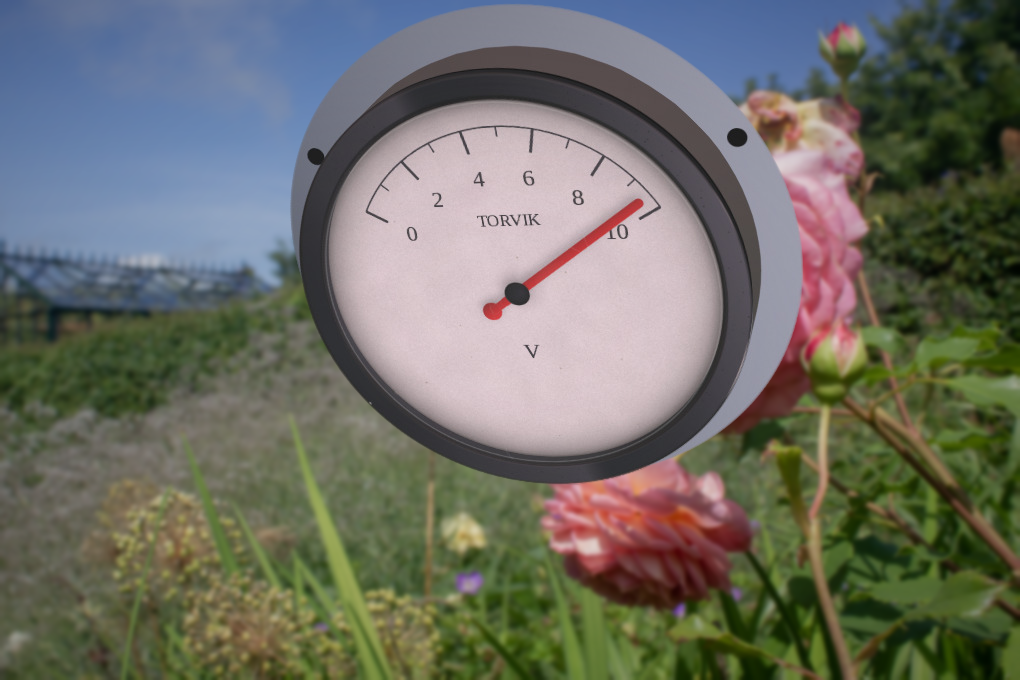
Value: **9.5** V
